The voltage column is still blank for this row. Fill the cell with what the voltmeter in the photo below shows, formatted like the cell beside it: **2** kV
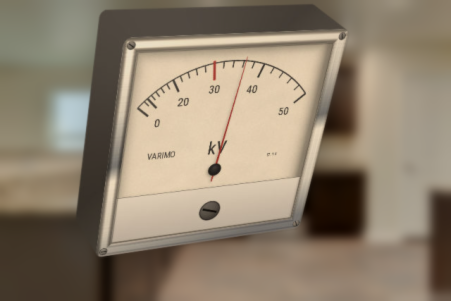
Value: **36** kV
